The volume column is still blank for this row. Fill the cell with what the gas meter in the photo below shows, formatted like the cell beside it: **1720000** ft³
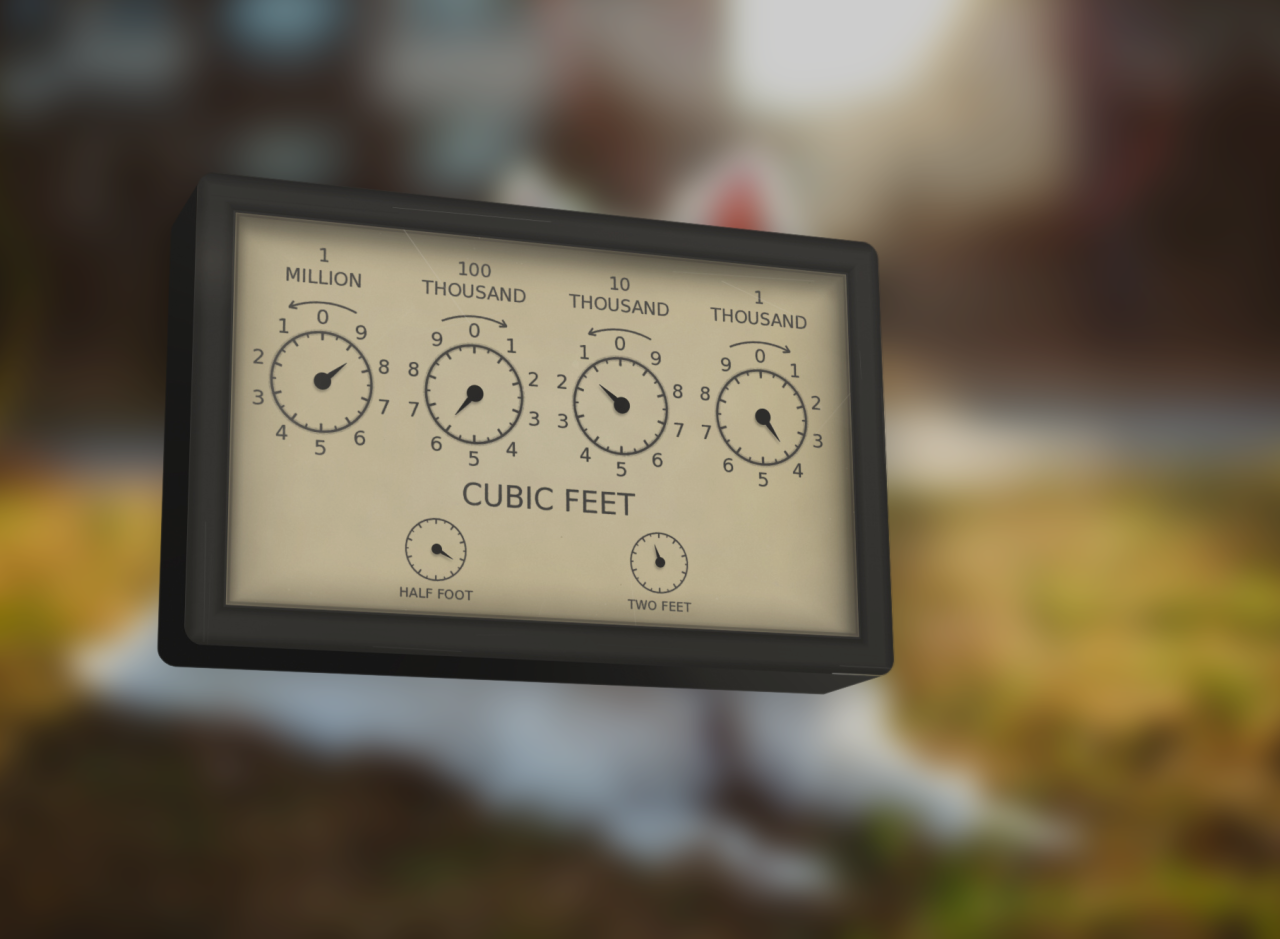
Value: **861400** ft³
